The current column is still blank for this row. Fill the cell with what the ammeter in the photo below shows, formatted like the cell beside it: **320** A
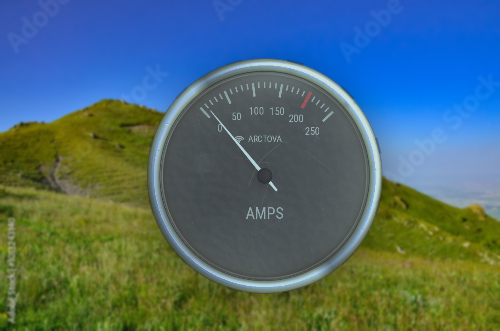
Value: **10** A
